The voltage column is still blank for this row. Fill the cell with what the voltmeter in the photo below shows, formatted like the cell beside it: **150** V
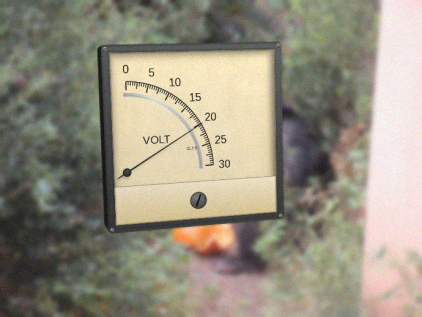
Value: **20** V
